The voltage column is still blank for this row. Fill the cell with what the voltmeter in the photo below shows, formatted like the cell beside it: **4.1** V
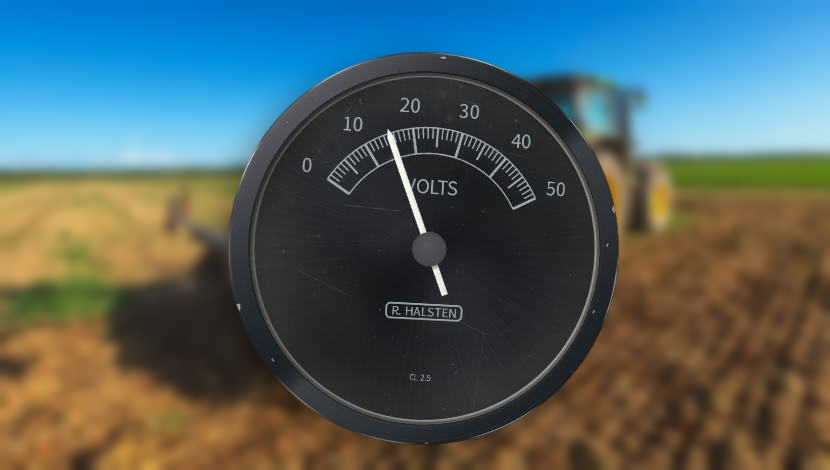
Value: **15** V
